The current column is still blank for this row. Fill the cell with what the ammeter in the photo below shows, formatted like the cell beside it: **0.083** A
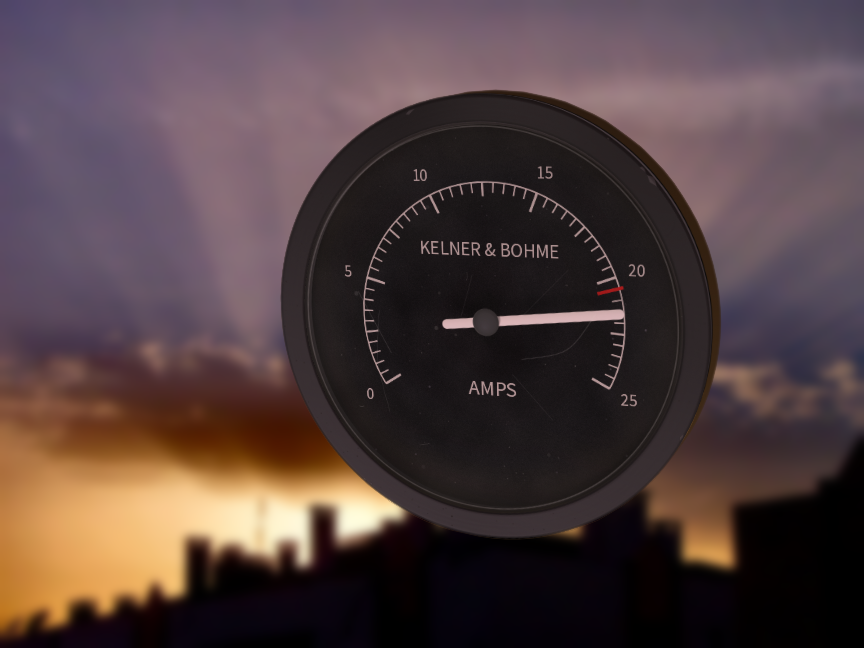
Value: **21.5** A
